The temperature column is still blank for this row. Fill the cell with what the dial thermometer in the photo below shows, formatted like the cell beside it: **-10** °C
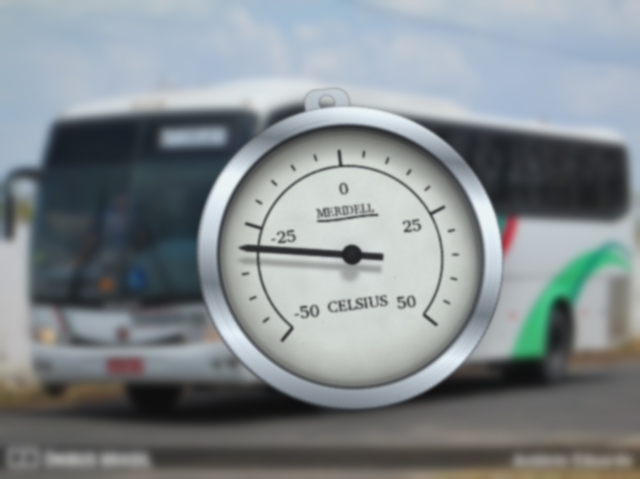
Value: **-30** °C
